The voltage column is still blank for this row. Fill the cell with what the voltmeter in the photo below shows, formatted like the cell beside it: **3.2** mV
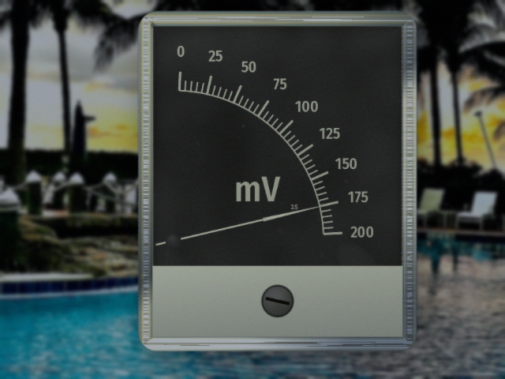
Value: **175** mV
